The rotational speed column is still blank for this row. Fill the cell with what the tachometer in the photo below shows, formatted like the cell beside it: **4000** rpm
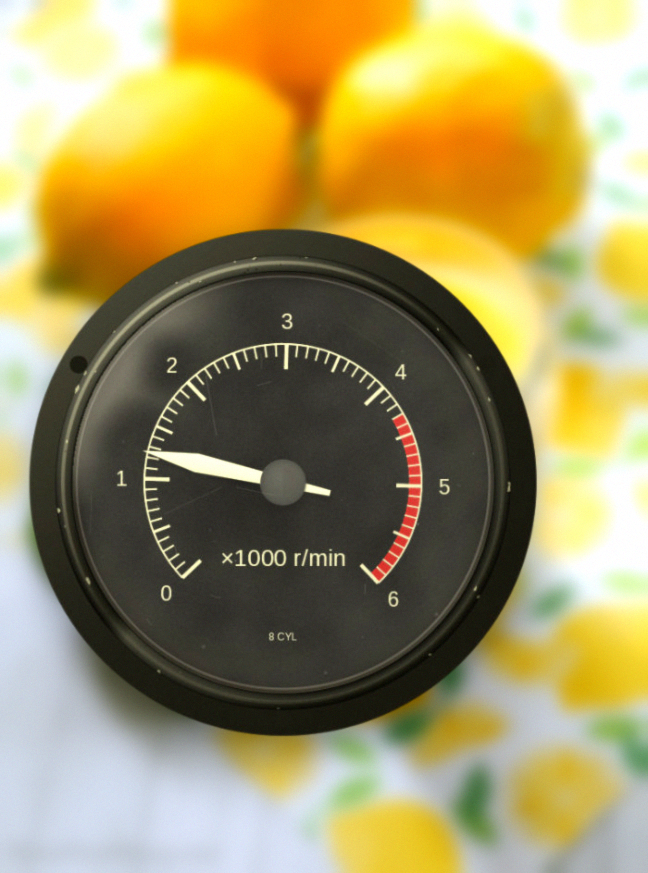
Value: **1250** rpm
